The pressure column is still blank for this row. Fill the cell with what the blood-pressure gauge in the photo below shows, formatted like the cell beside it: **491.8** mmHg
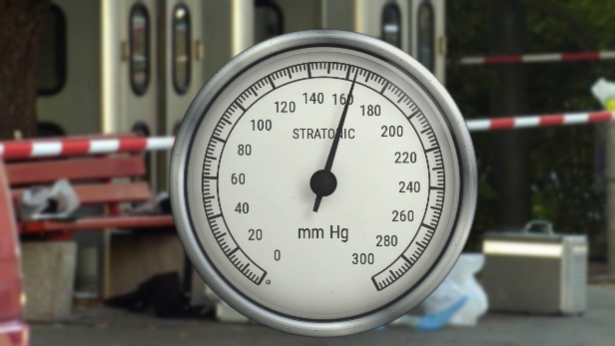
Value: **164** mmHg
